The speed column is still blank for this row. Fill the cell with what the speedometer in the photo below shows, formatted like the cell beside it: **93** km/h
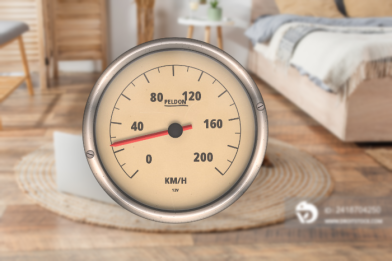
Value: **25** km/h
